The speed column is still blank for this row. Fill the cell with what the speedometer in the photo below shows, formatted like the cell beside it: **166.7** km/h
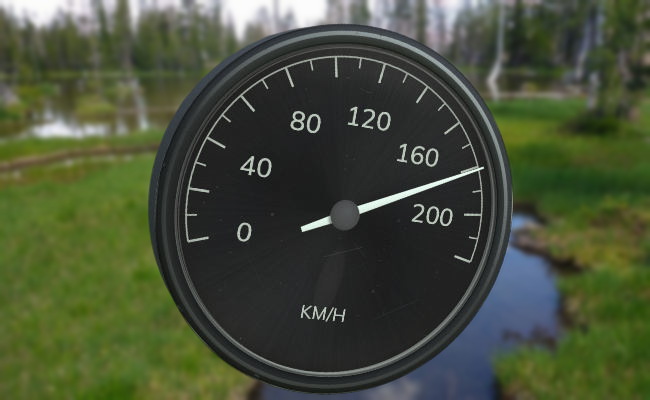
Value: **180** km/h
